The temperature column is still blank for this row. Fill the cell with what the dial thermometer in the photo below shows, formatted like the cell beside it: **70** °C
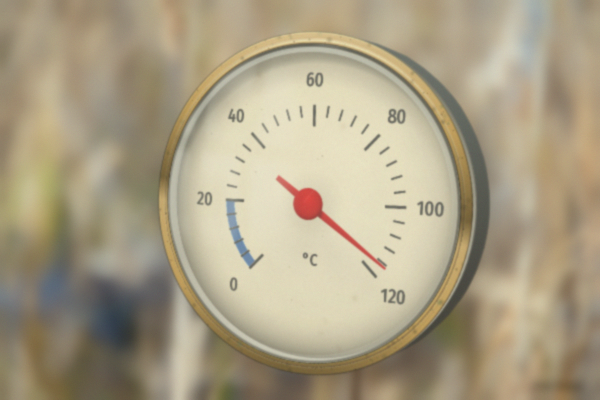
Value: **116** °C
